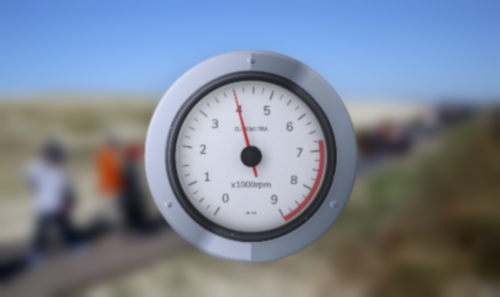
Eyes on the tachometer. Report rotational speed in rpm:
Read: 4000 rpm
